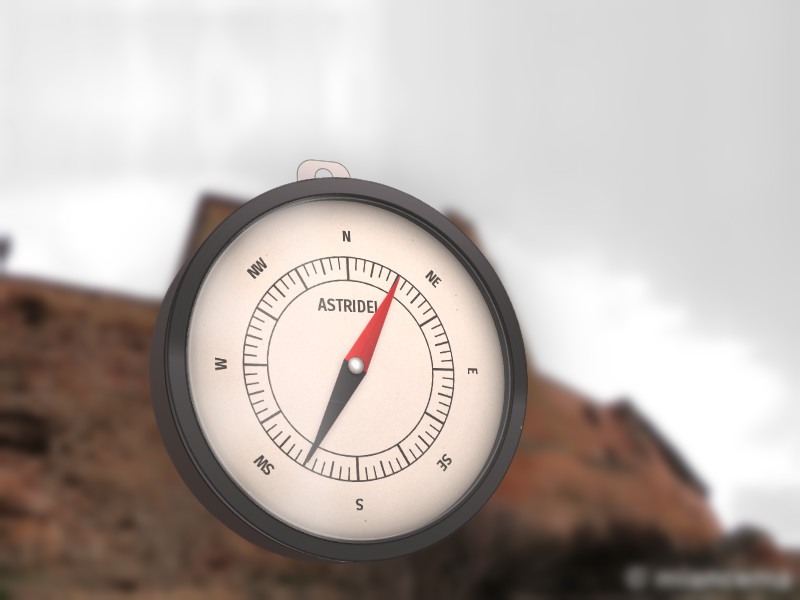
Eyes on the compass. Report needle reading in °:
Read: 30 °
